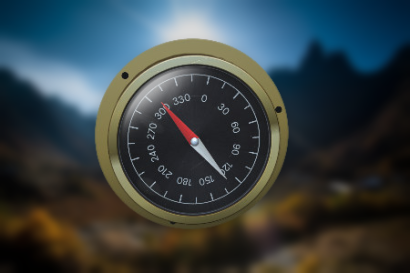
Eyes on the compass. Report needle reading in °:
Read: 307.5 °
